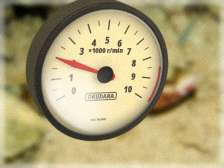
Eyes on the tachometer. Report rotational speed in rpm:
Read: 2000 rpm
